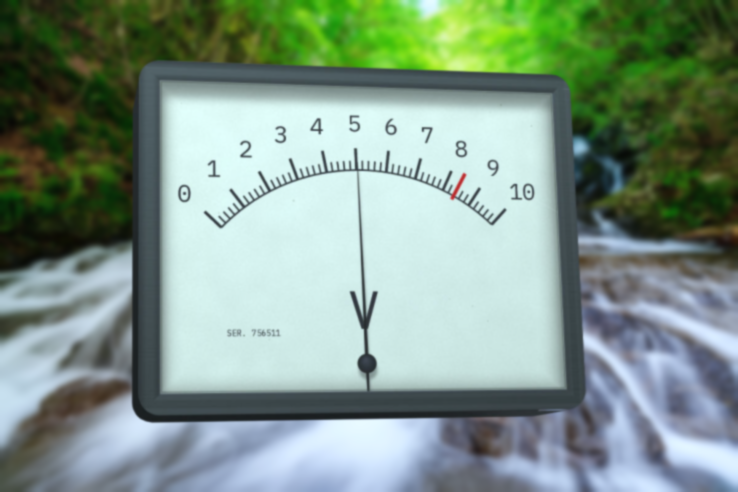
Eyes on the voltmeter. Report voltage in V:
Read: 5 V
